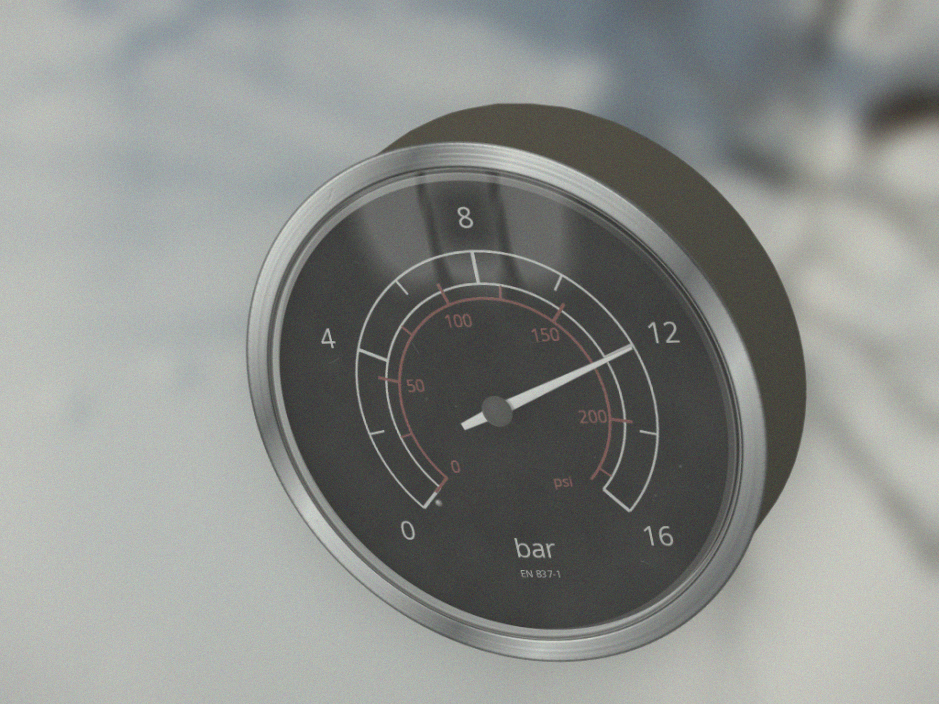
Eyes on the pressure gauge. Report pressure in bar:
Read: 12 bar
